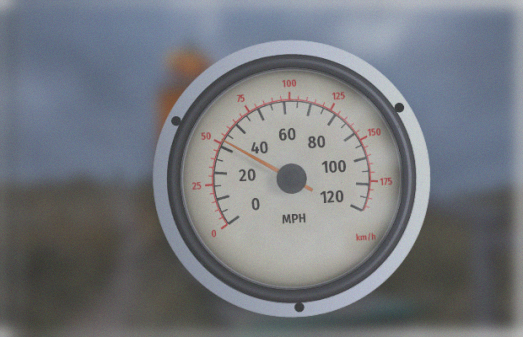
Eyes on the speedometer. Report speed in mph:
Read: 32.5 mph
